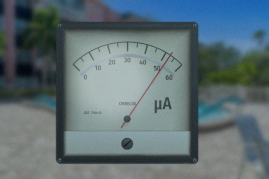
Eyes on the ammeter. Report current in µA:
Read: 52.5 µA
